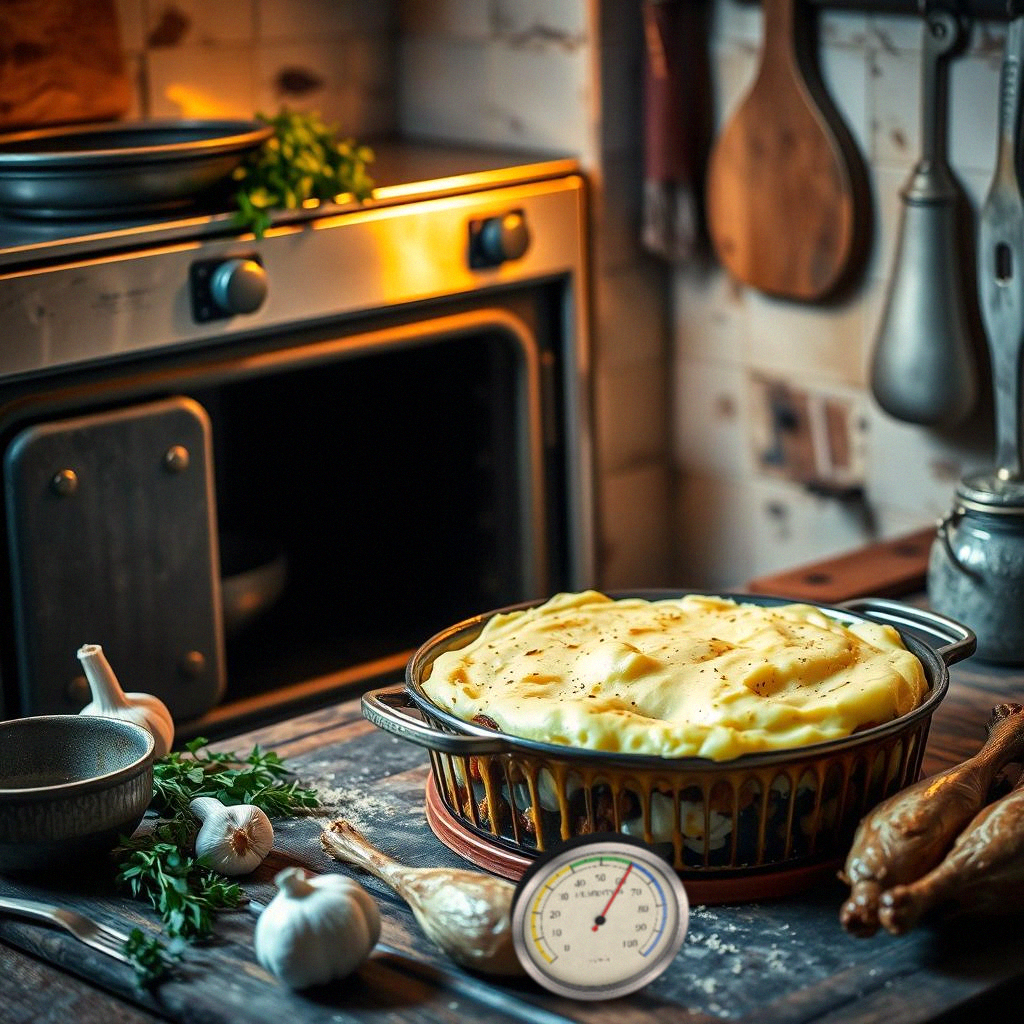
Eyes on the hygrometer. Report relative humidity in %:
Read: 60 %
